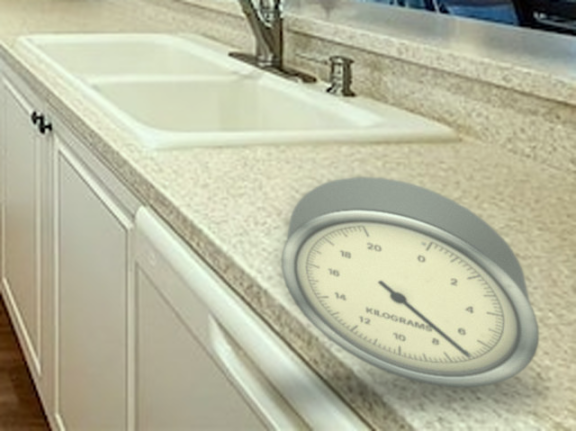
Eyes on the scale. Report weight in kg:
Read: 7 kg
